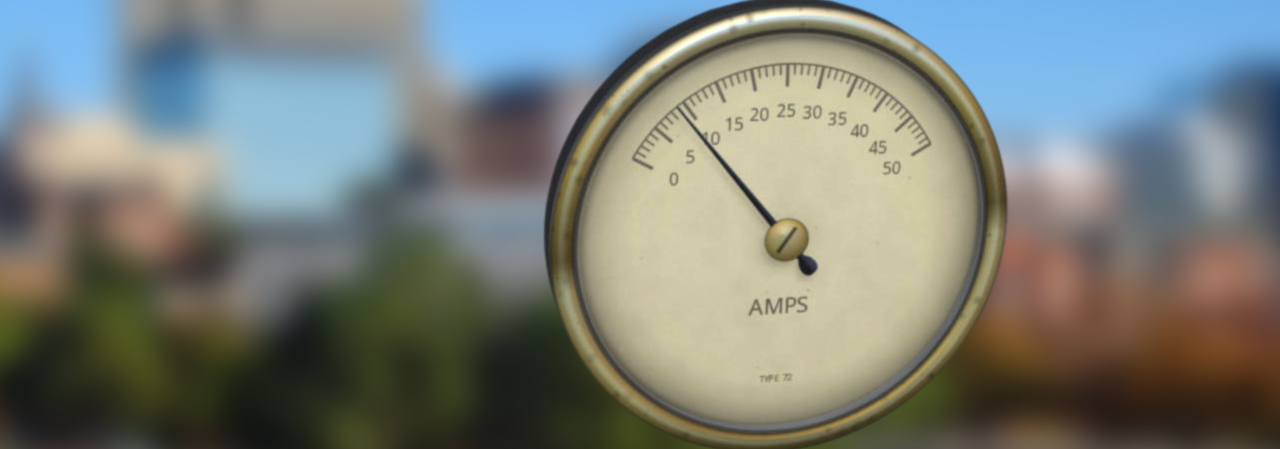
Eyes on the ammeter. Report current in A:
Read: 9 A
